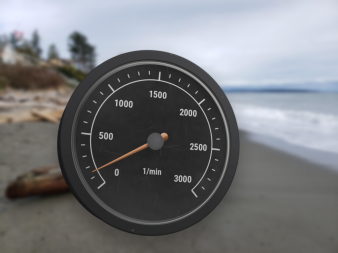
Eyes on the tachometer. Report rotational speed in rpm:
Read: 150 rpm
